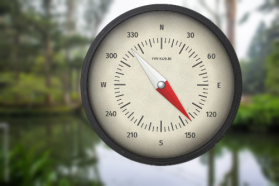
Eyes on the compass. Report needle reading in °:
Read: 140 °
